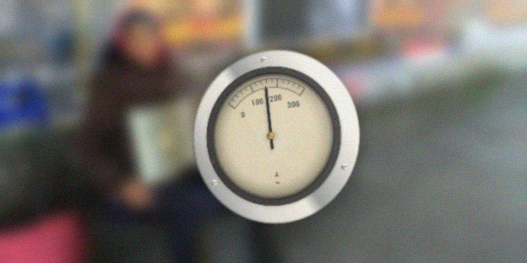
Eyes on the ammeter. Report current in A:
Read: 160 A
